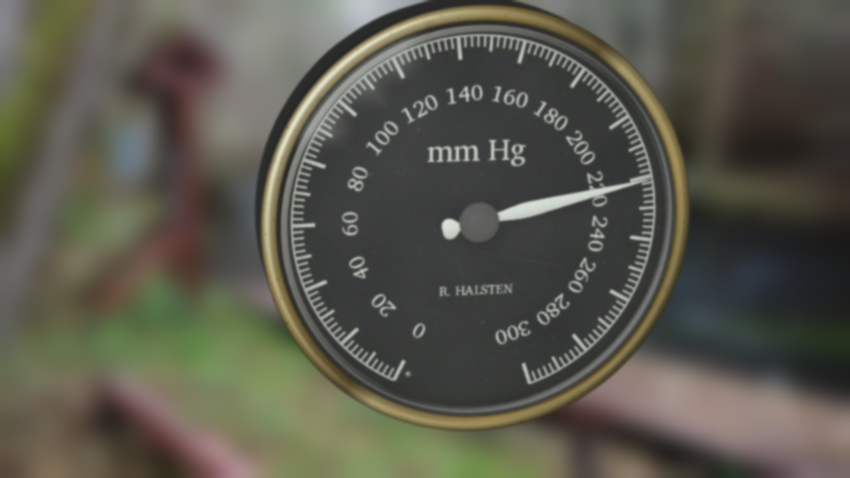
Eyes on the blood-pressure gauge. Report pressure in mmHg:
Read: 220 mmHg
